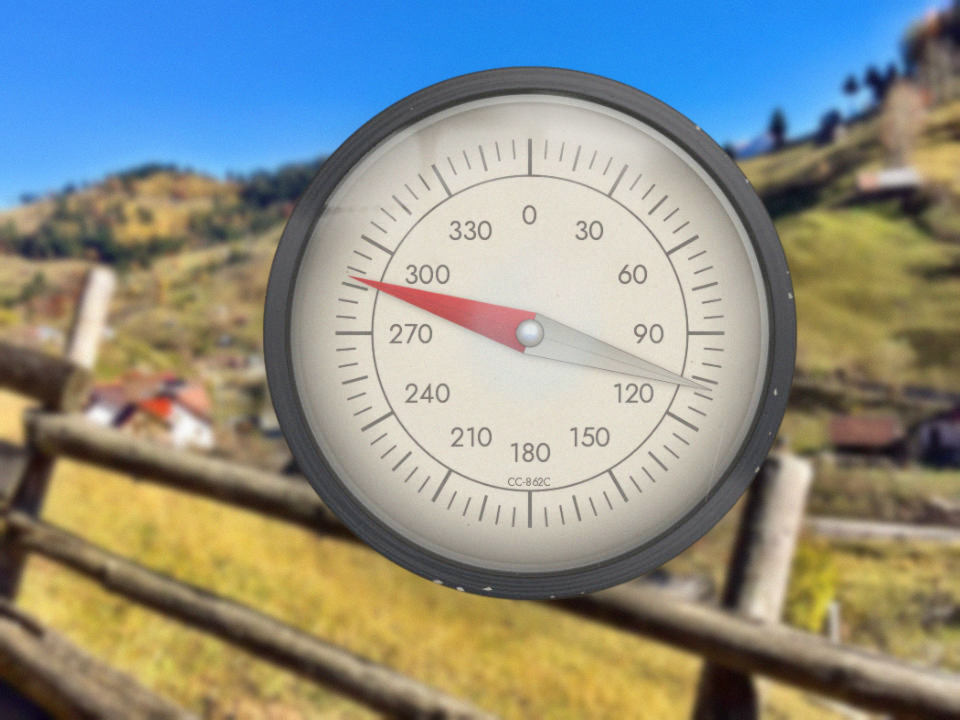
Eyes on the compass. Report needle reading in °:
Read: 287.5 °
